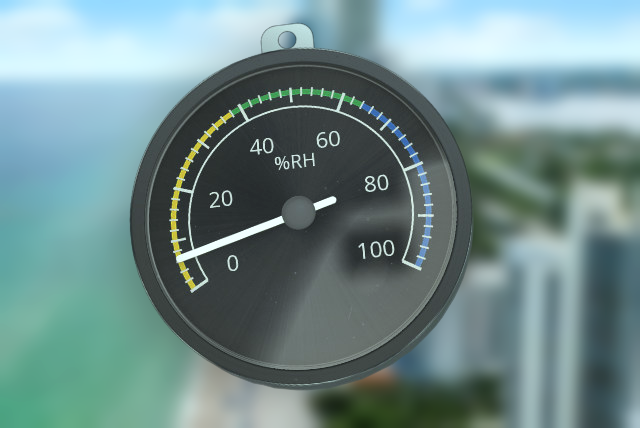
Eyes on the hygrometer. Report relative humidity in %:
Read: 6 %
